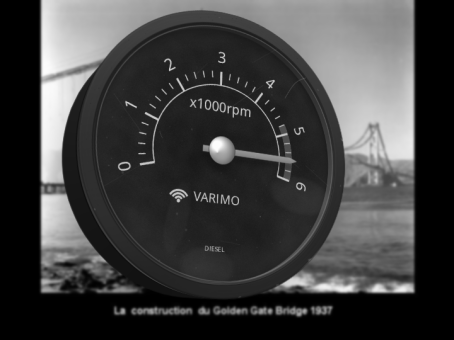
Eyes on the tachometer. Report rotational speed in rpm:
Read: 5600 rpm
